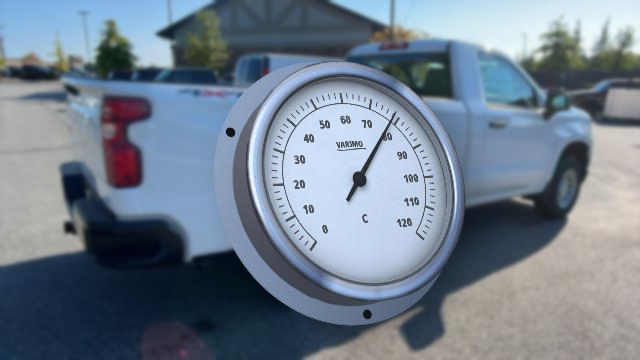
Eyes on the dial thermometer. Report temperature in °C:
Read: 78 °C
